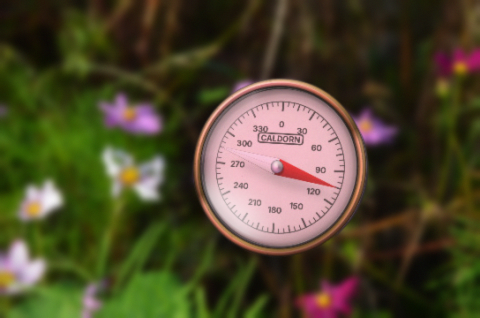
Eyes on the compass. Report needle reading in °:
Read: 105 °
